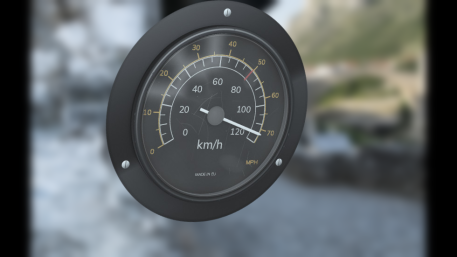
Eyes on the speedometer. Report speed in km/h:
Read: 115 km/h
